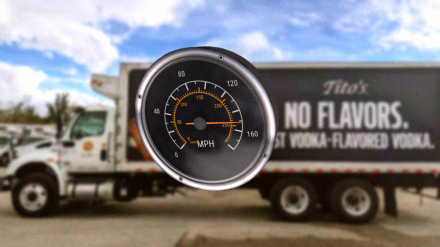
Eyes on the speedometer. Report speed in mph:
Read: 150 mph
